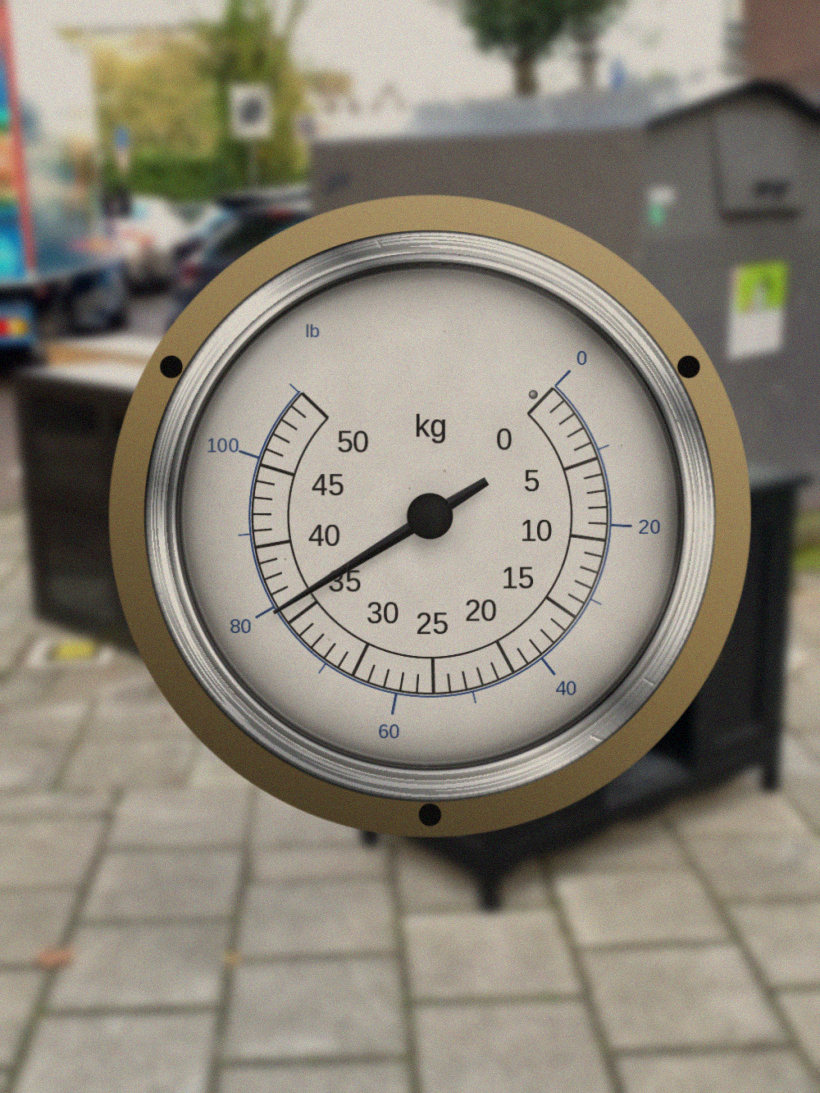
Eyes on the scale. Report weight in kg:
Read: 36 kg
